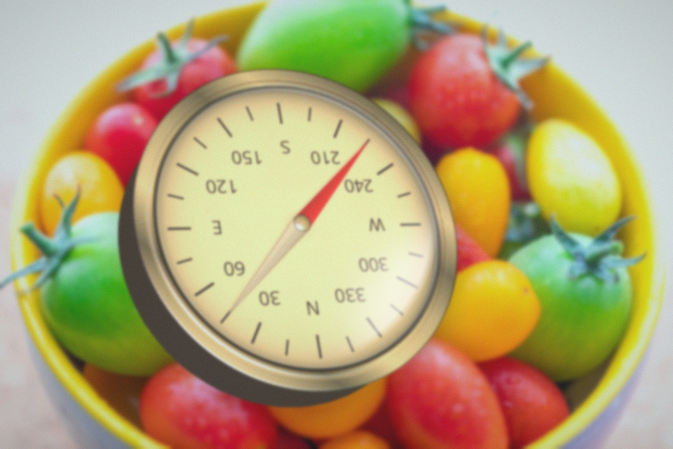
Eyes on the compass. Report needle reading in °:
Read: 225 °
